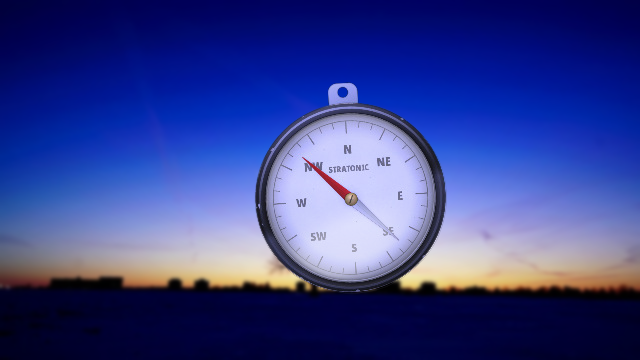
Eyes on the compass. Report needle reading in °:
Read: 315 °
